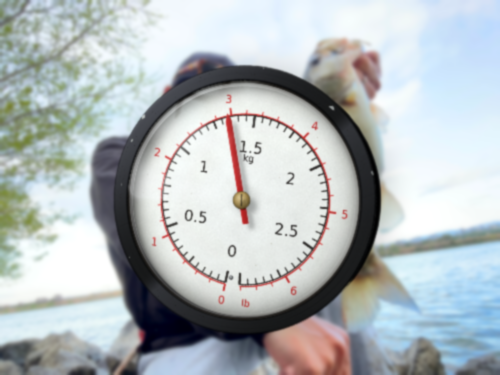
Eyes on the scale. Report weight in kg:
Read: 1.35 kg
